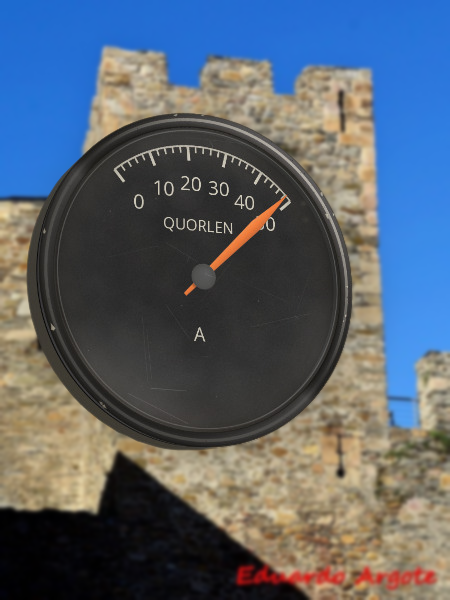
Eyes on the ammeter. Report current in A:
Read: 48 A
